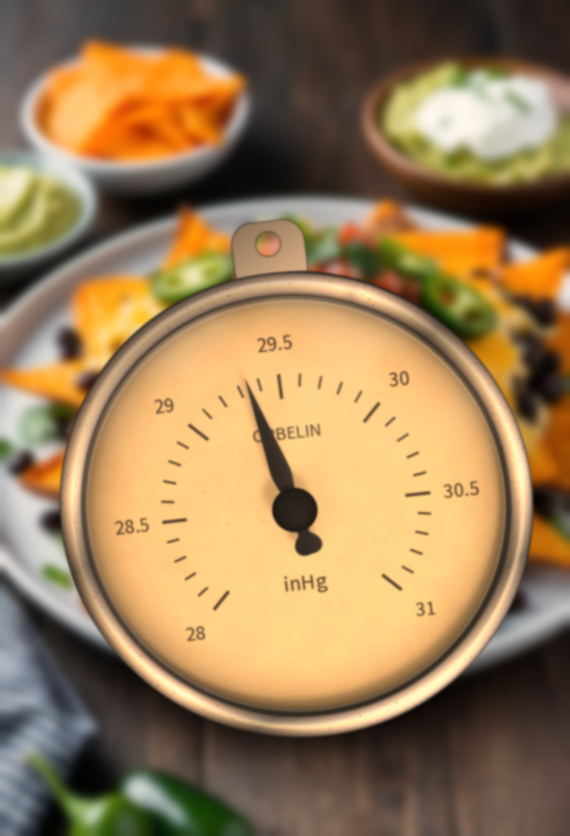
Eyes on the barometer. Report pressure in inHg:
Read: 29.35 inHg
